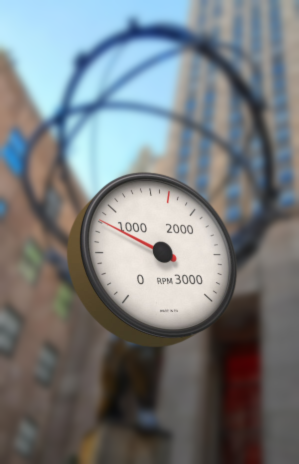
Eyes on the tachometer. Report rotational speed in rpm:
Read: 800 rpm
